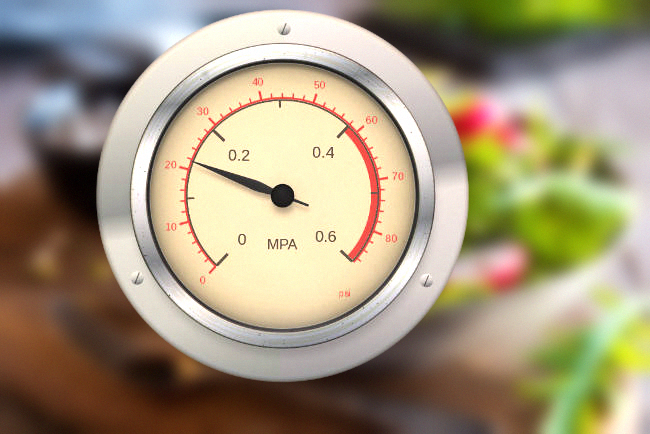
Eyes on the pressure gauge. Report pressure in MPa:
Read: 0.15 MPa
